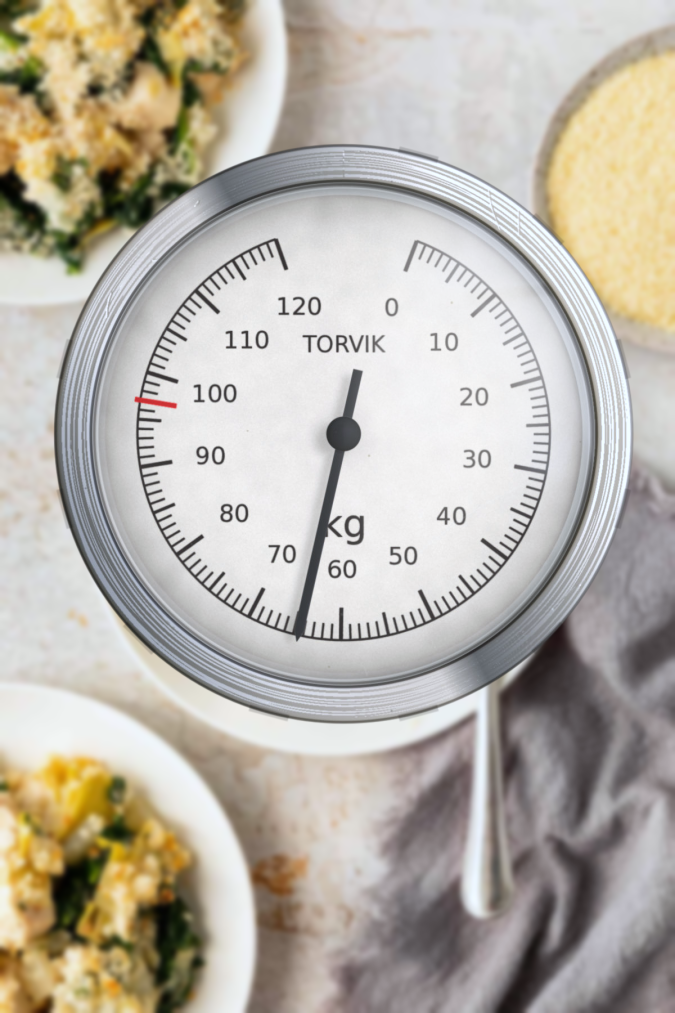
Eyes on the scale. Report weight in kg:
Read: 64.5 kg
